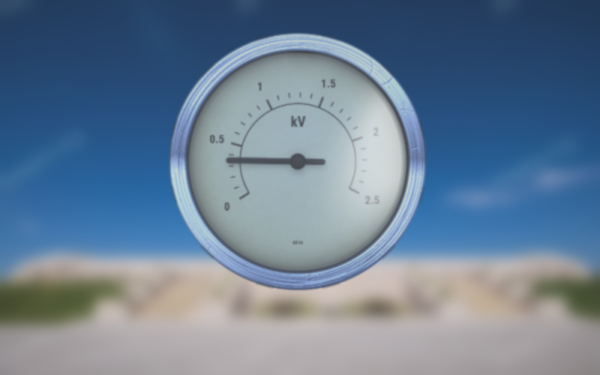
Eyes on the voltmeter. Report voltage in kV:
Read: 0.35 kV
